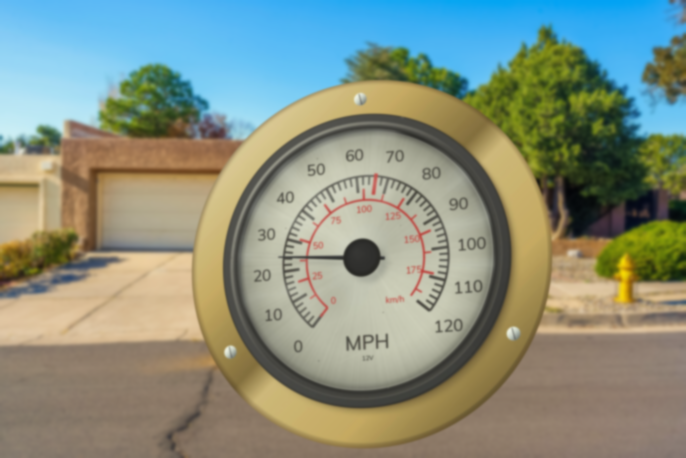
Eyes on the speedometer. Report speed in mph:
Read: 24 mph
